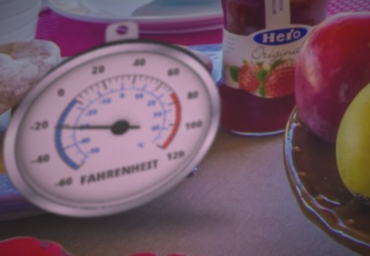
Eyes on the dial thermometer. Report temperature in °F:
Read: -20 °F
